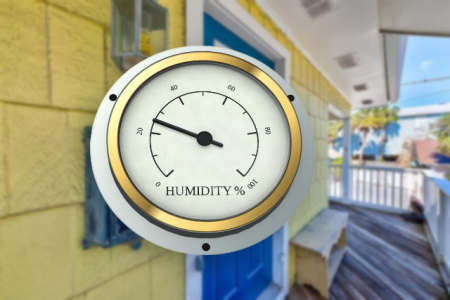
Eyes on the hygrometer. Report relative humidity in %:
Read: 25 %
